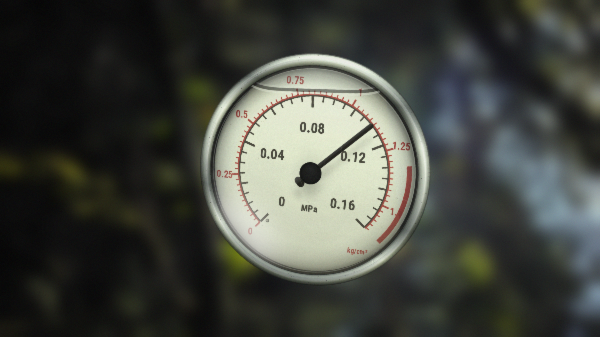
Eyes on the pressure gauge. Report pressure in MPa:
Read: 0.11 MPa
